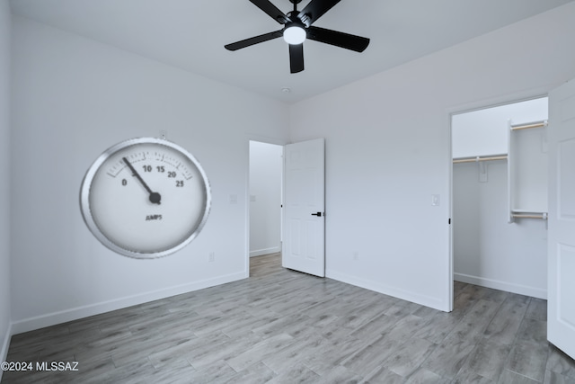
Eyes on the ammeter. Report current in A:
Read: 5 A
